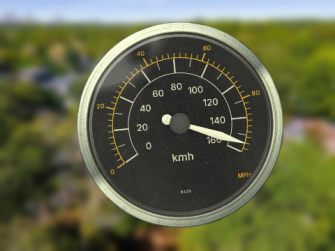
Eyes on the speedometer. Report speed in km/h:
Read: 155 km/h
